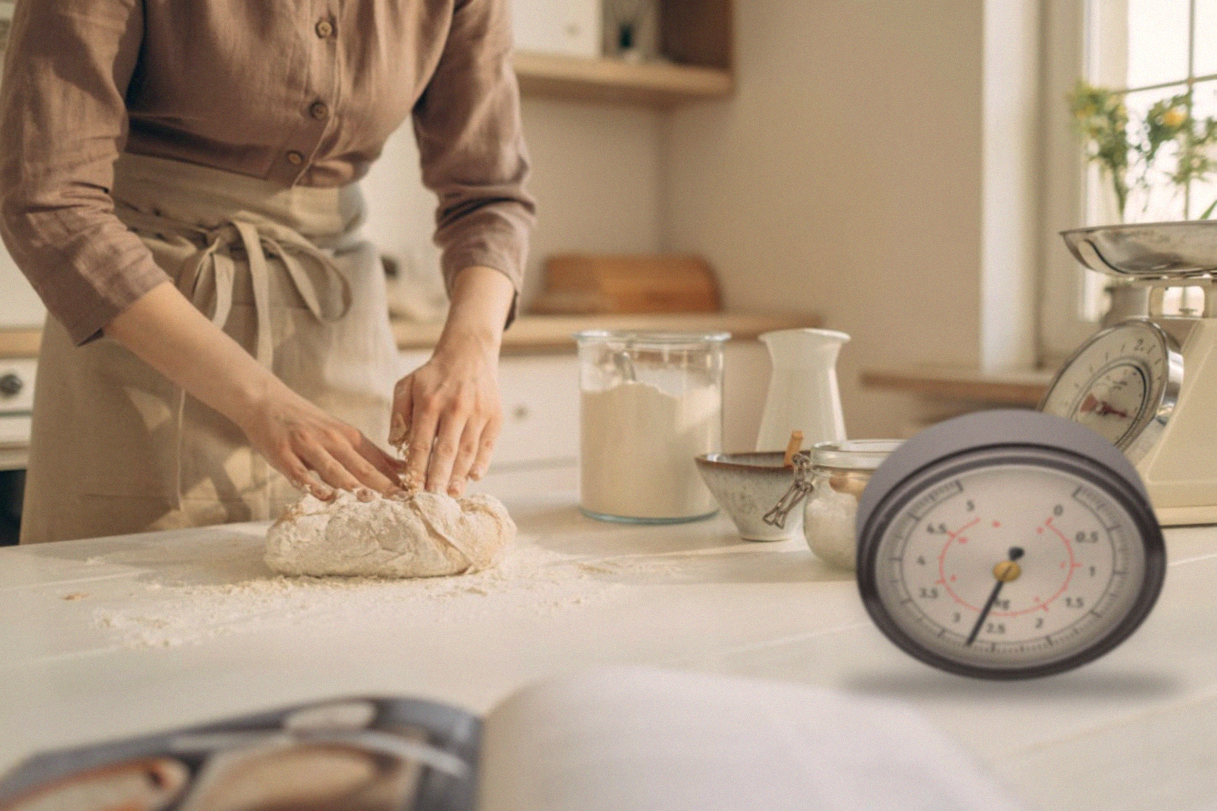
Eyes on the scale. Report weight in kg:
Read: 2.75 kg
